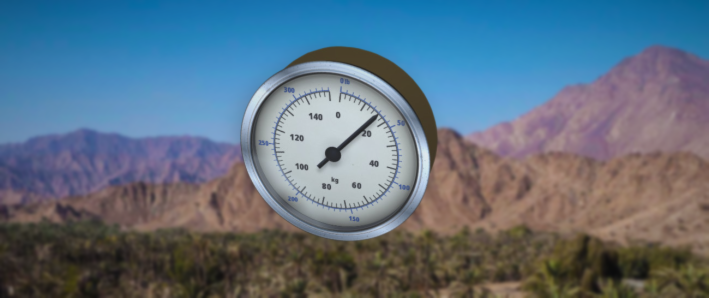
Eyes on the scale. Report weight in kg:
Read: 16 kg
